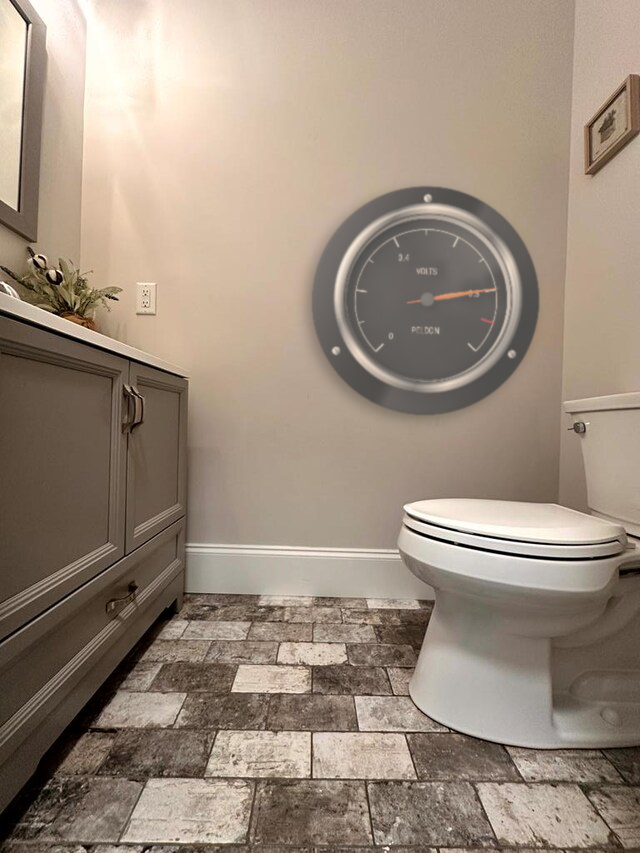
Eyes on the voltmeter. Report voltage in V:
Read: 0.8 V
